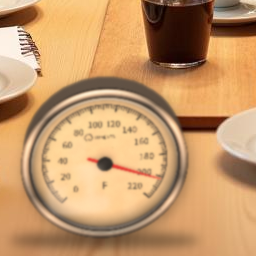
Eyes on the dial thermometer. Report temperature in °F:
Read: 200 °F
